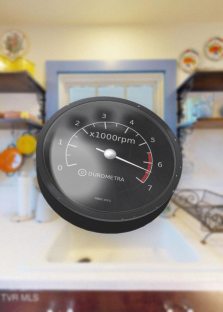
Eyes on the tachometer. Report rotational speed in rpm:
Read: 6500 rpm
